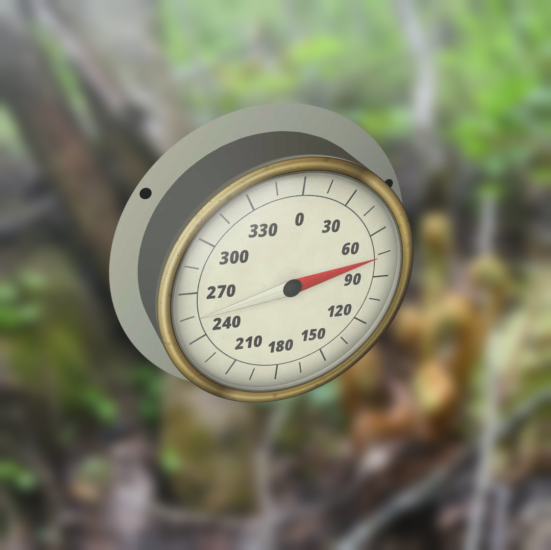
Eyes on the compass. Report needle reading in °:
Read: 75 °
